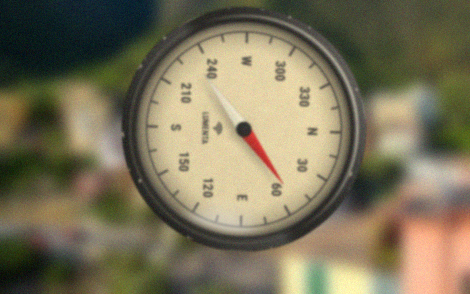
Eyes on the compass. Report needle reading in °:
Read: 52.5 °
